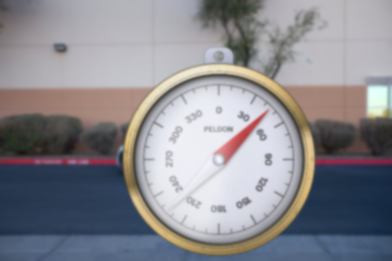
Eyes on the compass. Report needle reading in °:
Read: 45 °
